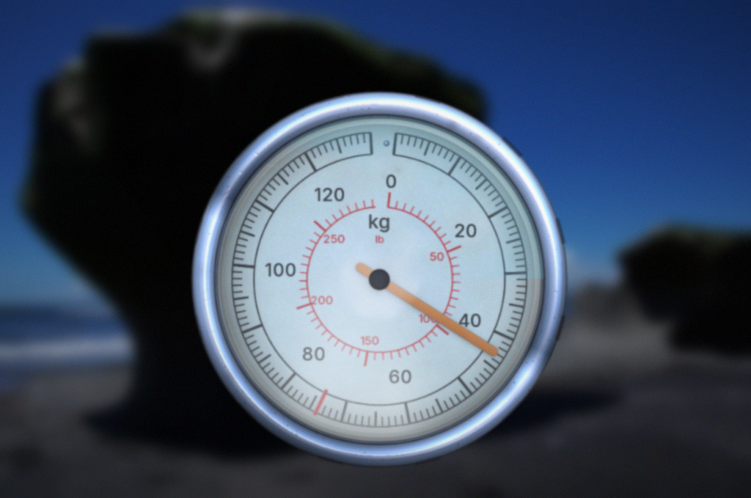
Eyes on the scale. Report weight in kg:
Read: 43 kg
